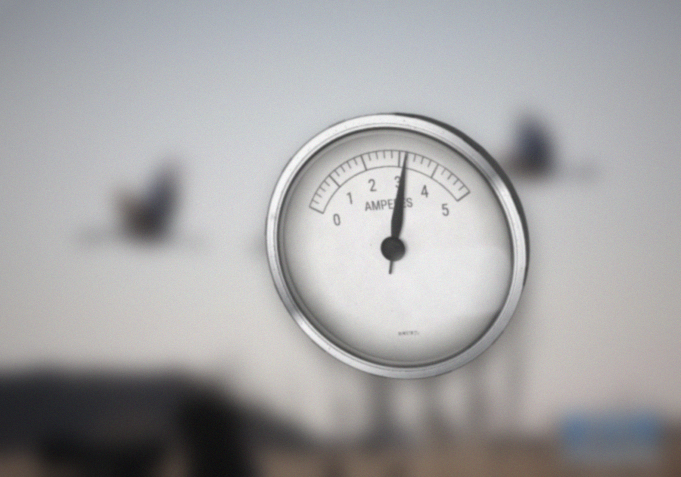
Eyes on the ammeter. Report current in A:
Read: 3.2 A
